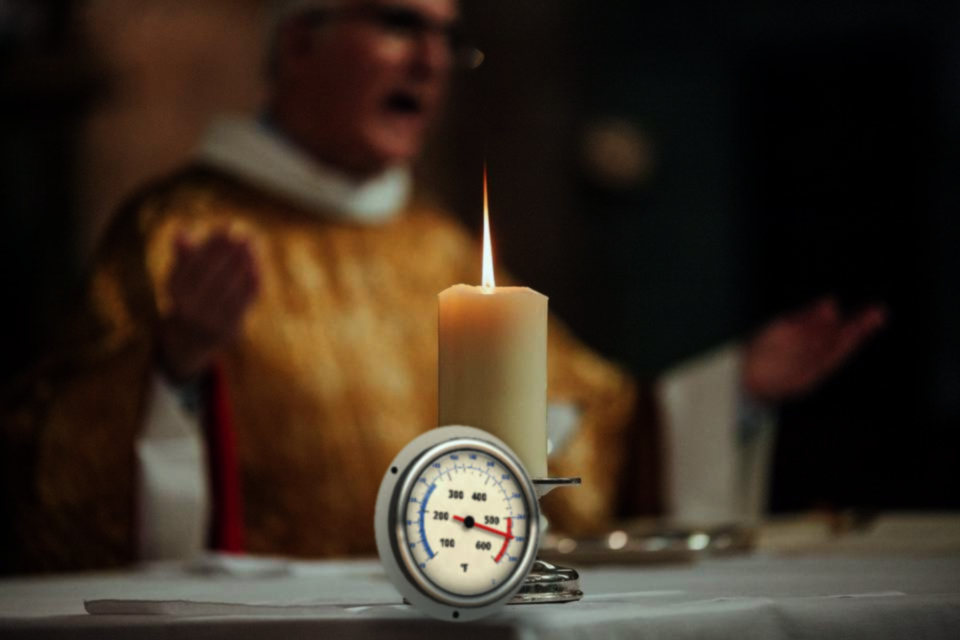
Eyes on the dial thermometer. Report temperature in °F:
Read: 540 °F
